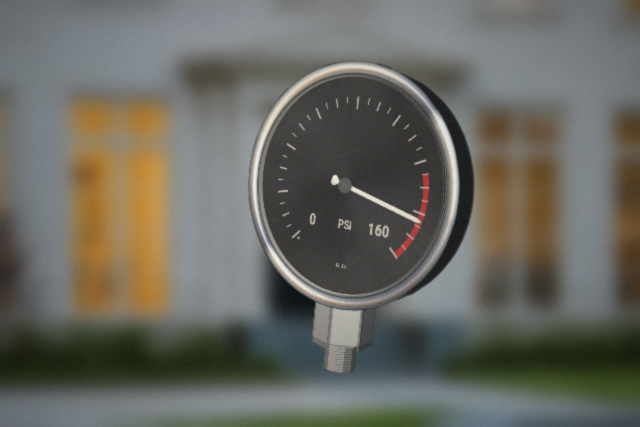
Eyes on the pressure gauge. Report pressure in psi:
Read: 142.5 psi
